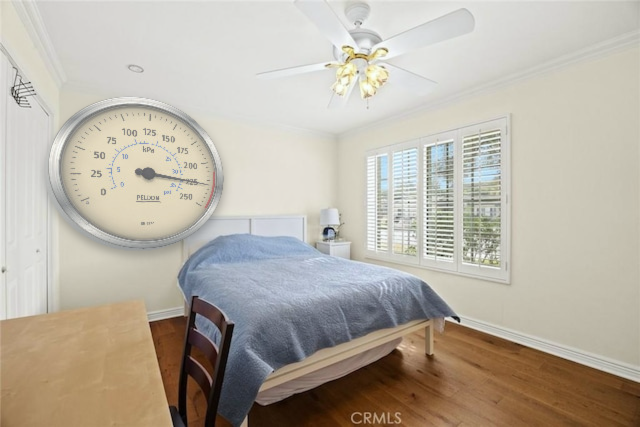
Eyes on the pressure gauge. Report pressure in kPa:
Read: 225 kPa
